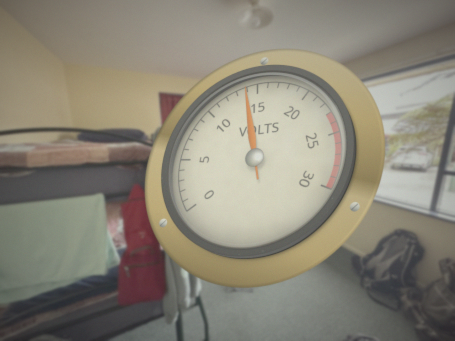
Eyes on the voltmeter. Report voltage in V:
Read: 14 V
